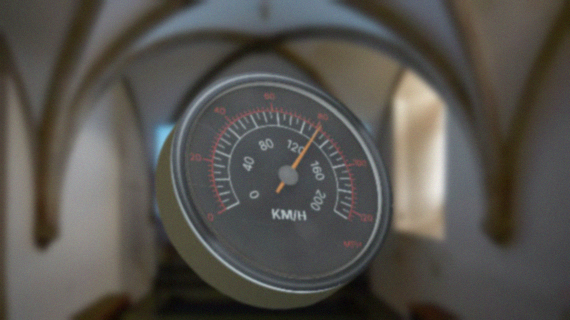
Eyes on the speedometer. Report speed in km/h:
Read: 130 km/h
